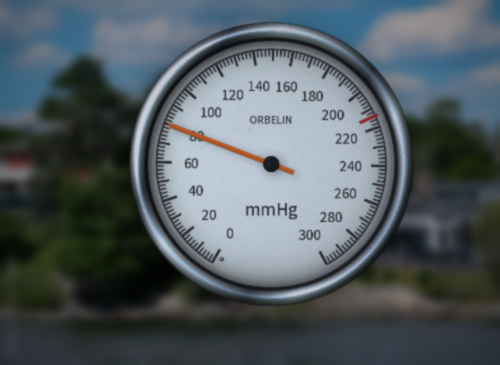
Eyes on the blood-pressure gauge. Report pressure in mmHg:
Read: 80 mmHg
